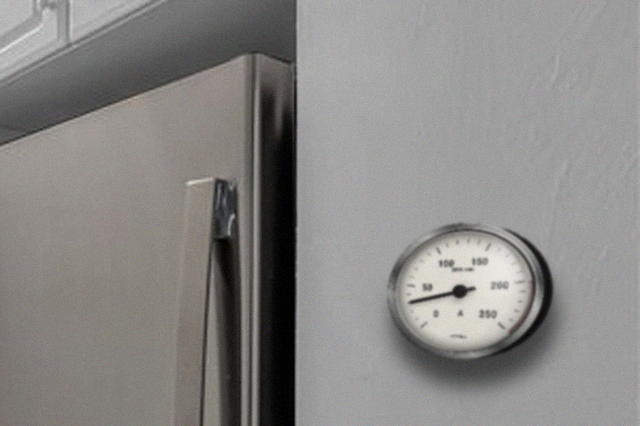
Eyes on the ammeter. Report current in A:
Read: 30 A
